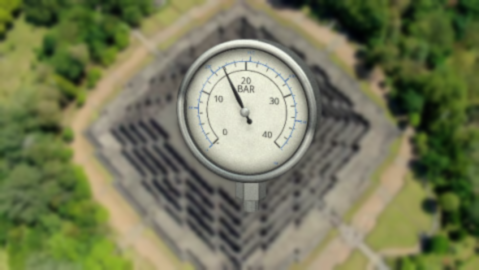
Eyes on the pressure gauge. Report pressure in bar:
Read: 16 bar
